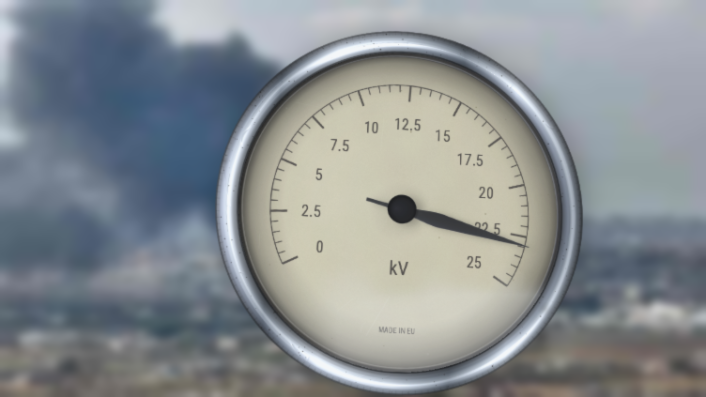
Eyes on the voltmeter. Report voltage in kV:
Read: 23 kV
